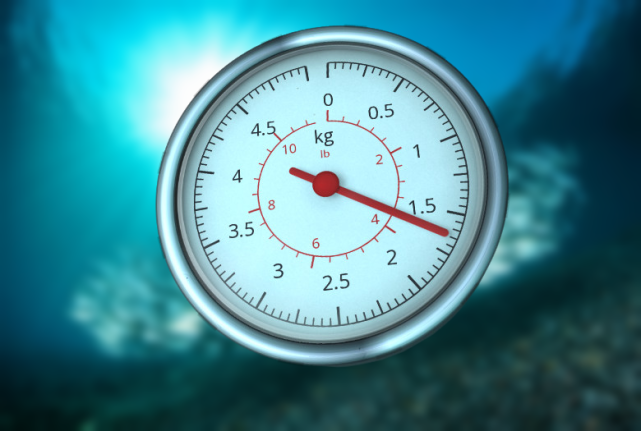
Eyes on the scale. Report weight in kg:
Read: 1.65 kg
